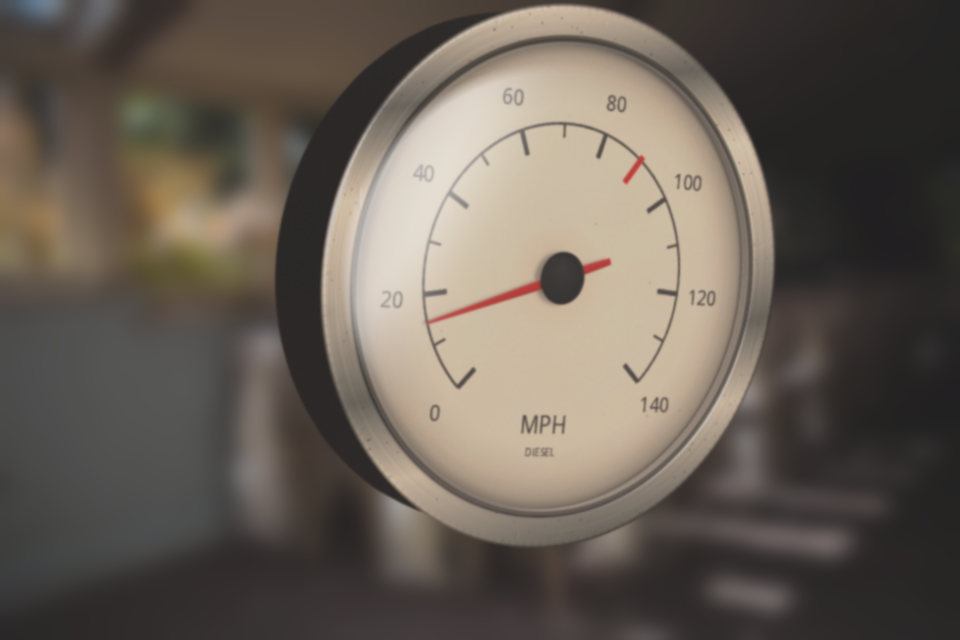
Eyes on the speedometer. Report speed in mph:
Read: 15 mph
